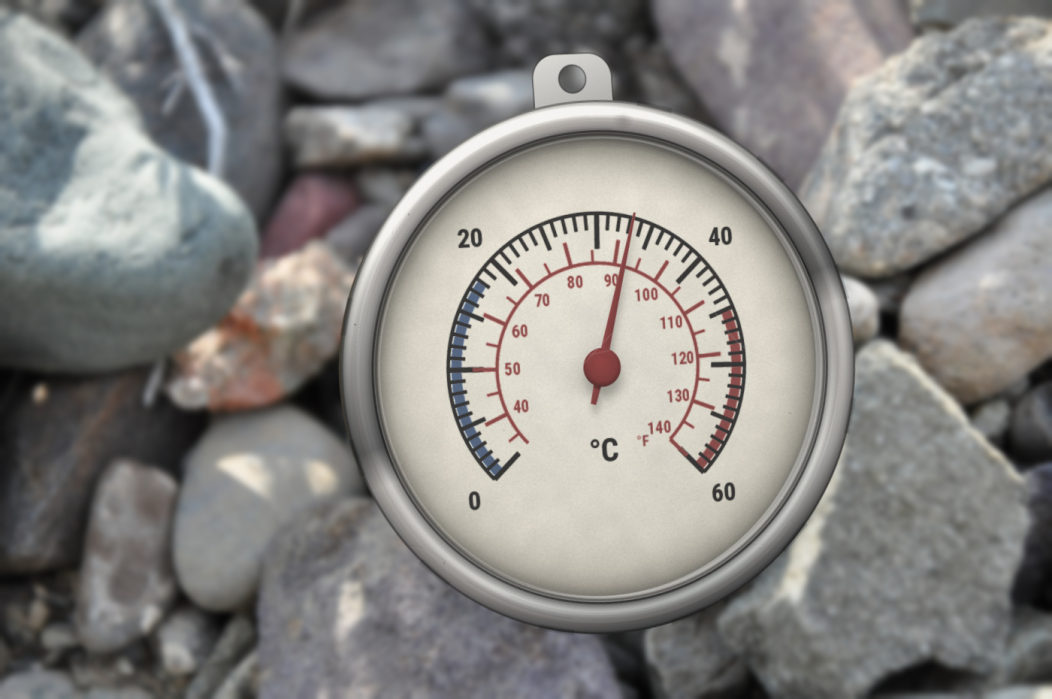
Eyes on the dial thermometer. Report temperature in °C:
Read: 33 °C
